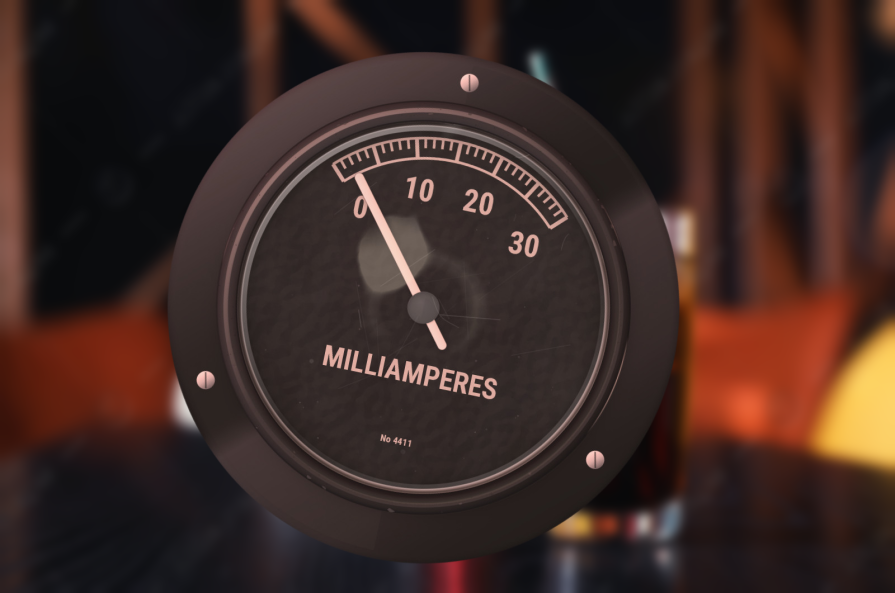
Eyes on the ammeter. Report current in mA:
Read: 2 mA
